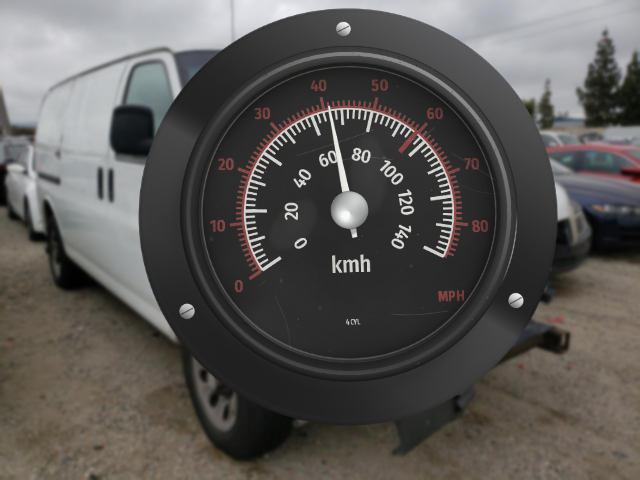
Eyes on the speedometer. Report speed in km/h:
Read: 66 km/h
